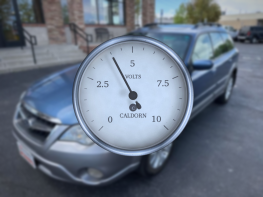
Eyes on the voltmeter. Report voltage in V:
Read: 4 V
